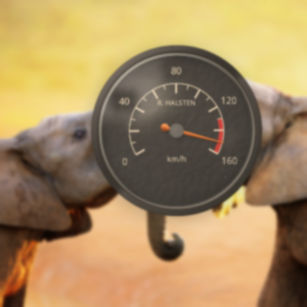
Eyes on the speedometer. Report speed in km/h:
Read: 150 km/h
